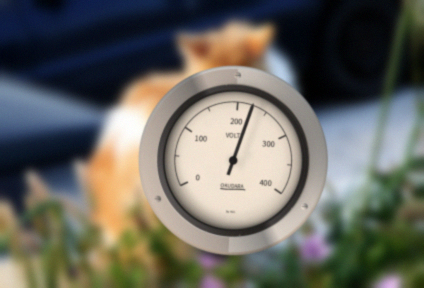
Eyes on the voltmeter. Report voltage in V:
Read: 225 V
